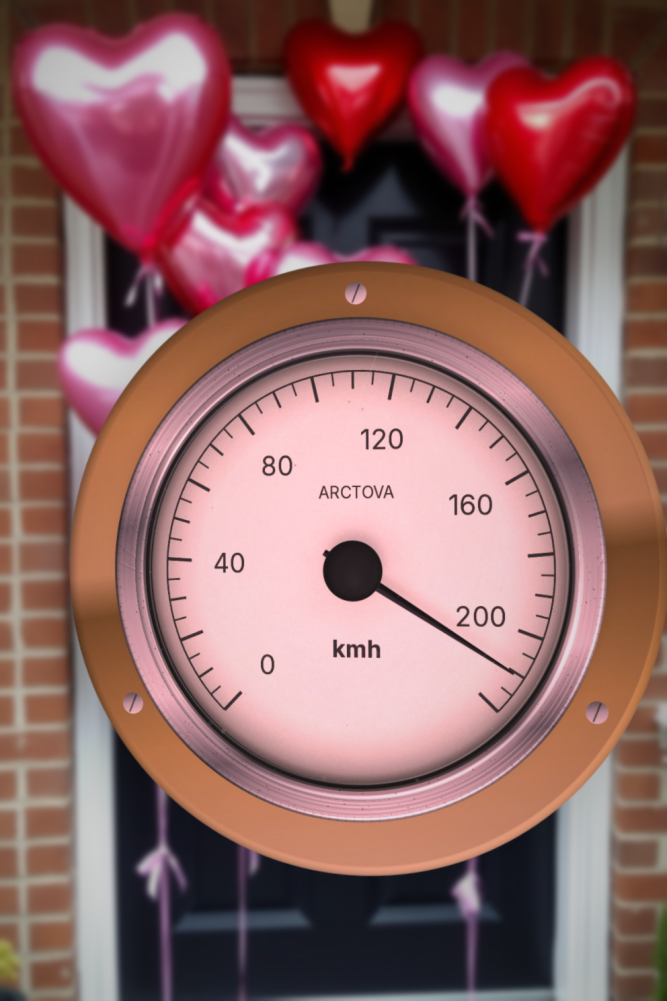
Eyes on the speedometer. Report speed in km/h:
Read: 210 km/h
